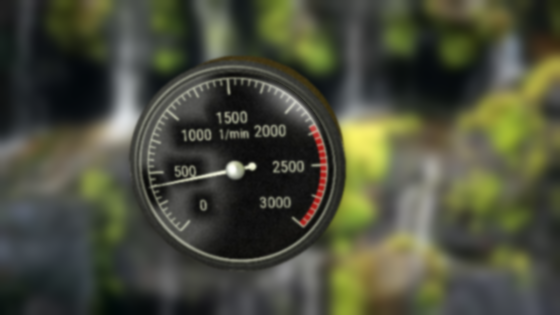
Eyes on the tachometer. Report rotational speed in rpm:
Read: 400 rpm
